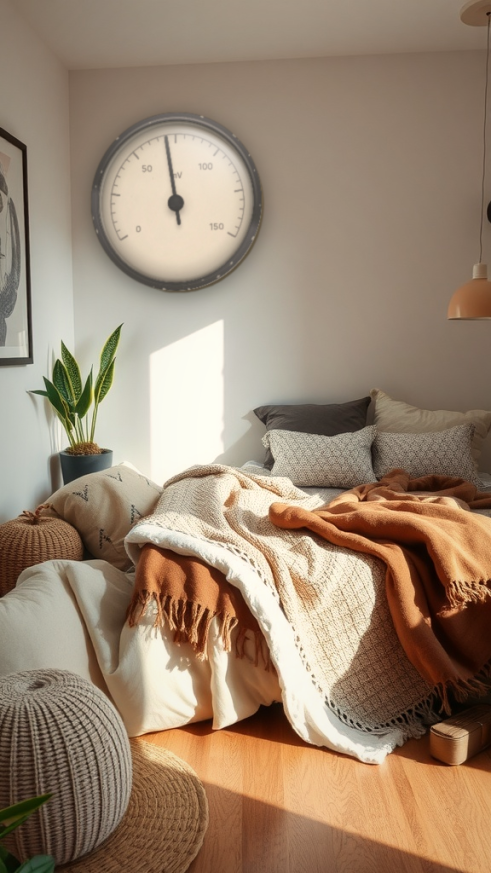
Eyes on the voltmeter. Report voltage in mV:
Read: 70 mV
